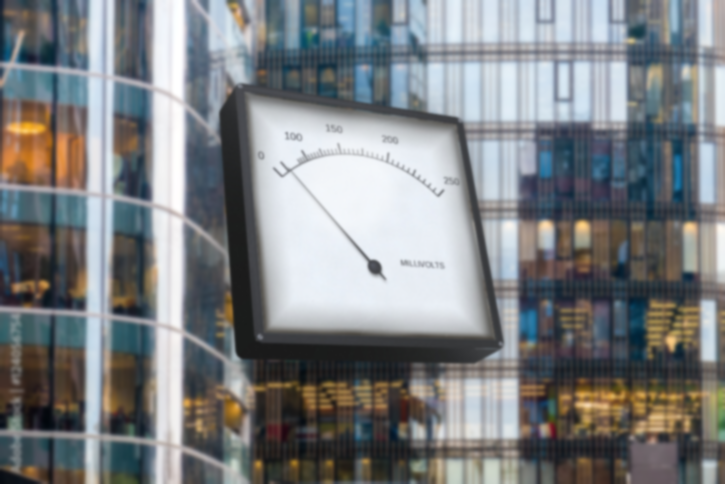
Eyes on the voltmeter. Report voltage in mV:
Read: 50 mV
